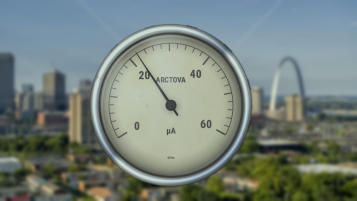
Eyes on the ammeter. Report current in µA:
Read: 22 µA
